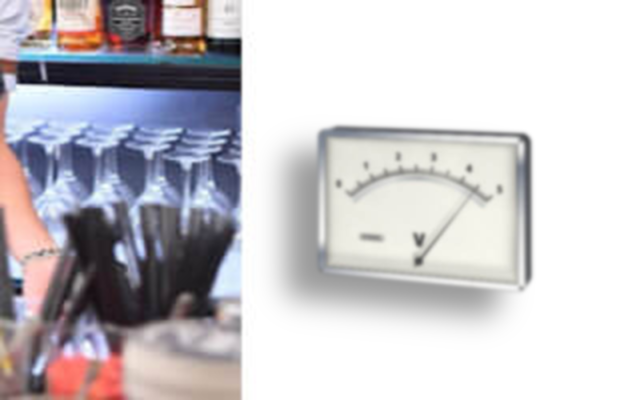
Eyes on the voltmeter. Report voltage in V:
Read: 4.5 V
